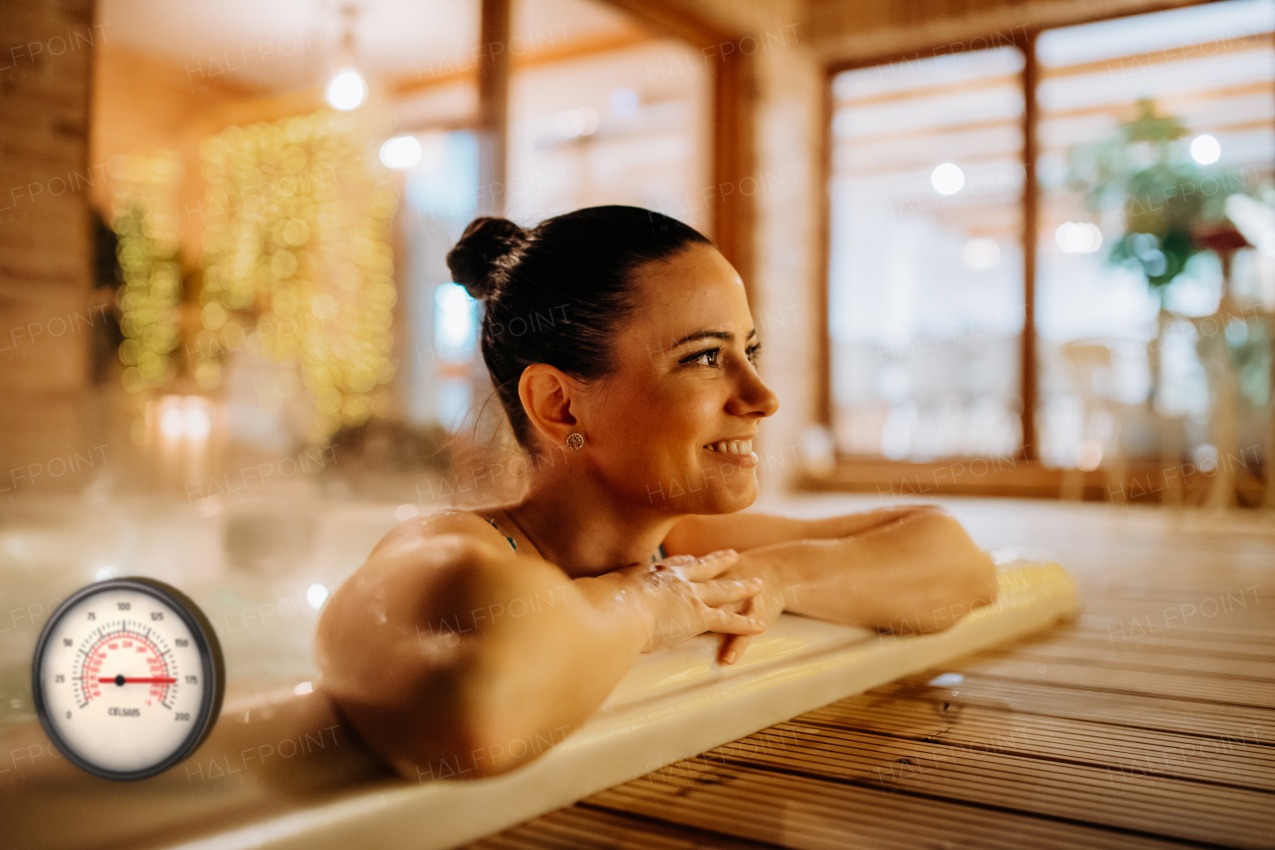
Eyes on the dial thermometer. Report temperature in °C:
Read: 175 °C
